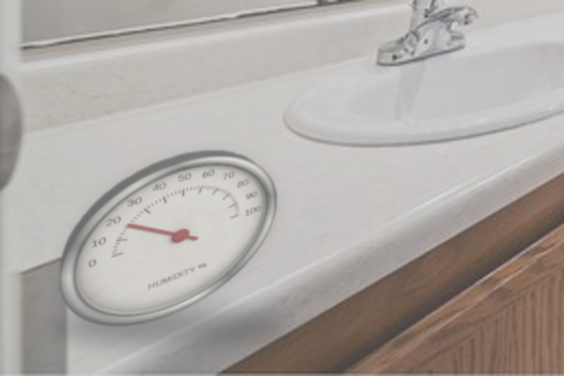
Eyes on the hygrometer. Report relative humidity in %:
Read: 20 %
